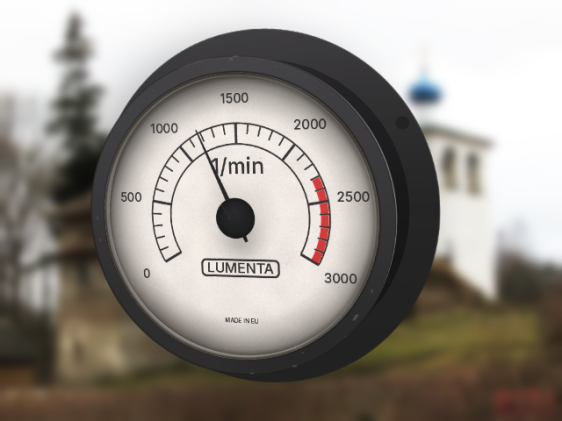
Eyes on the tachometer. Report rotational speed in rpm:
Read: 1200 rpm
